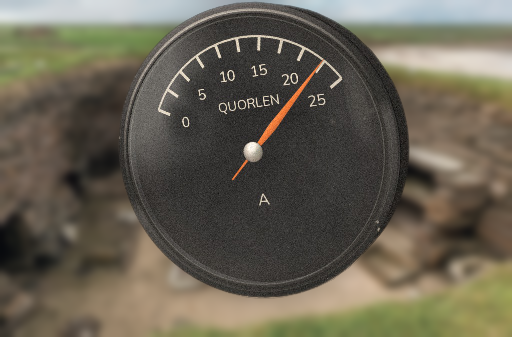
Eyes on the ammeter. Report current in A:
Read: 22.5 A
